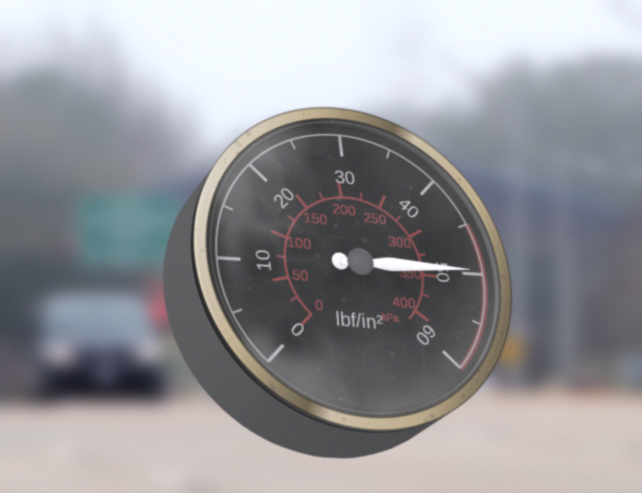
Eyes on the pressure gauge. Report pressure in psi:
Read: 50 psi
